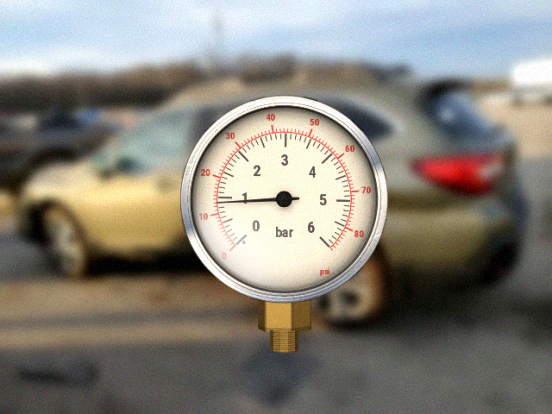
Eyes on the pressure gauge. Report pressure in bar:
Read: 0.9 bar
